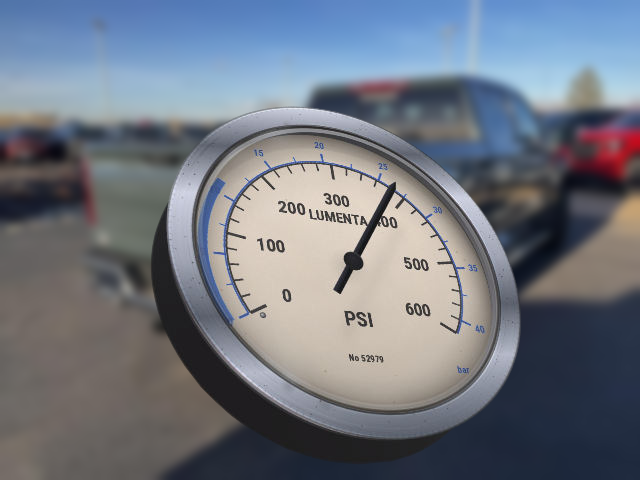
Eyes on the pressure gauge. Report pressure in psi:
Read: 380 psi
